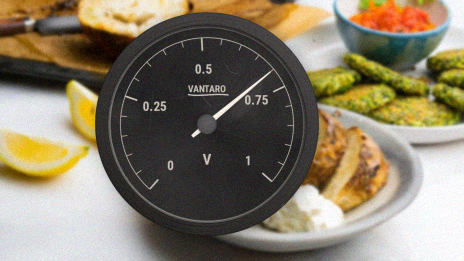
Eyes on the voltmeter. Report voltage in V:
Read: 0.7 V
